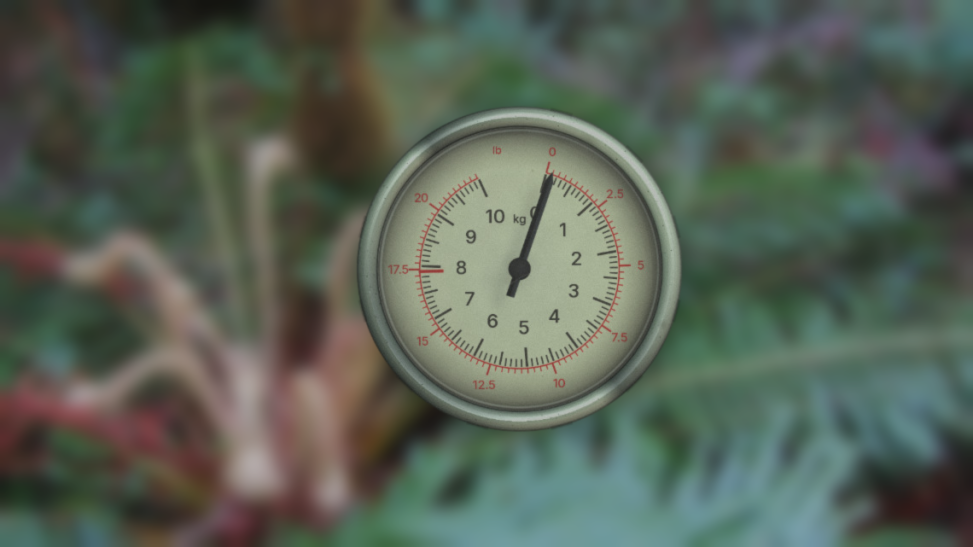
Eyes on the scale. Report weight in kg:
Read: 0.1 kg
